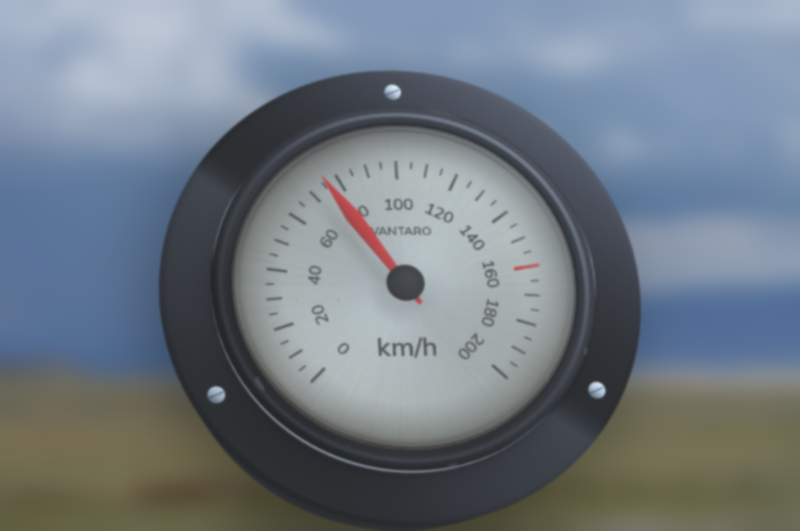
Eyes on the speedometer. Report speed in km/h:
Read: 75 km/h
